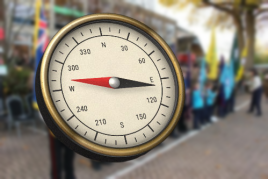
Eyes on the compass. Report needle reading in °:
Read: 280 °
